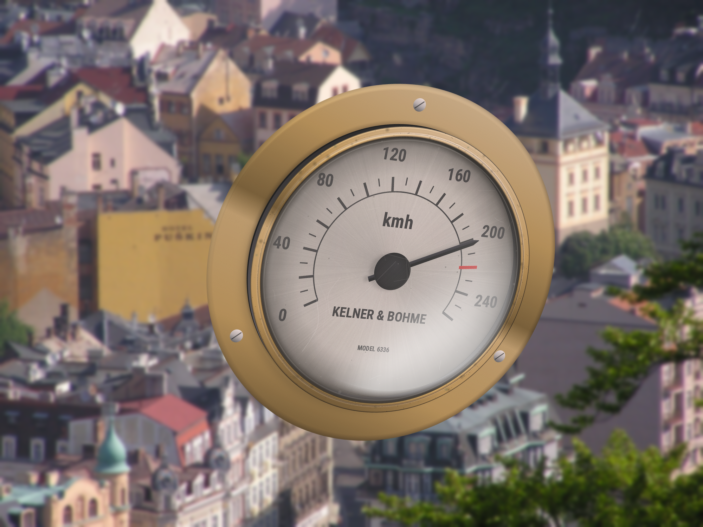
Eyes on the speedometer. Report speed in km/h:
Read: 200 km/h
